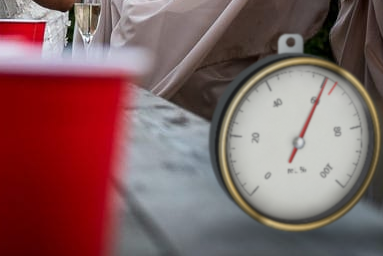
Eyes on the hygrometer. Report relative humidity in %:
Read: 60 %
